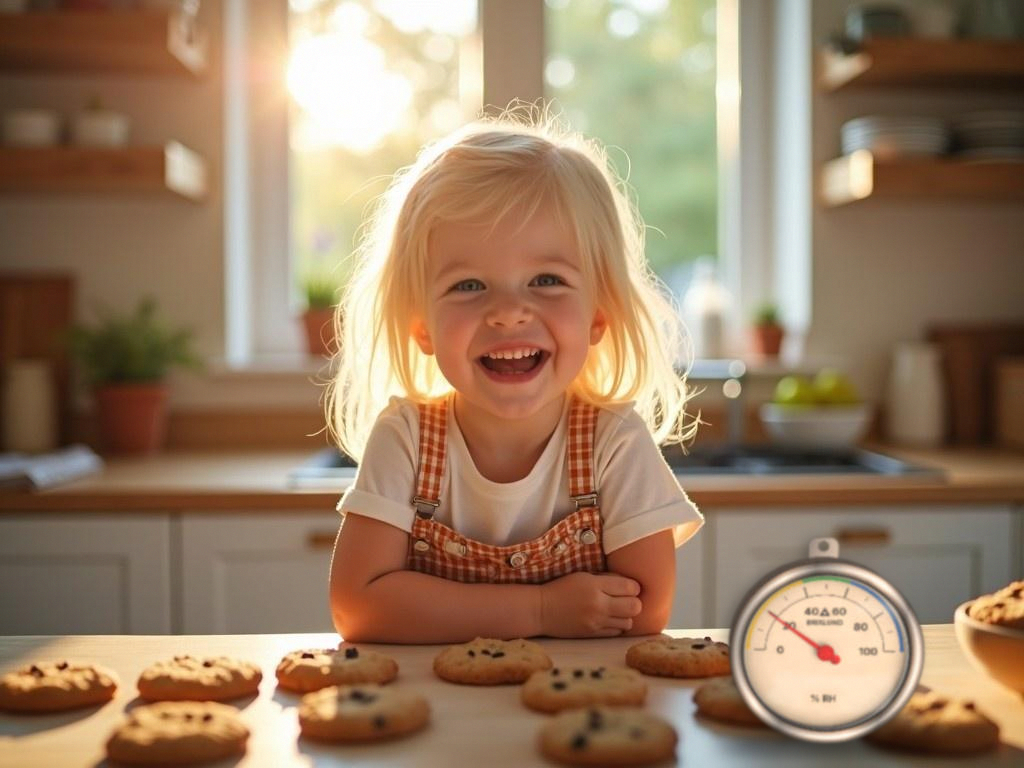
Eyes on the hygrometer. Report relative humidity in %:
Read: 20 %
